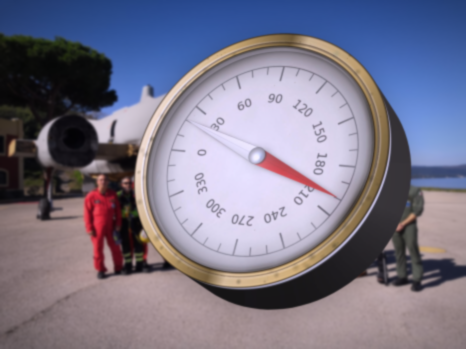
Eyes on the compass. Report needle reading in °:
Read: 200 °
